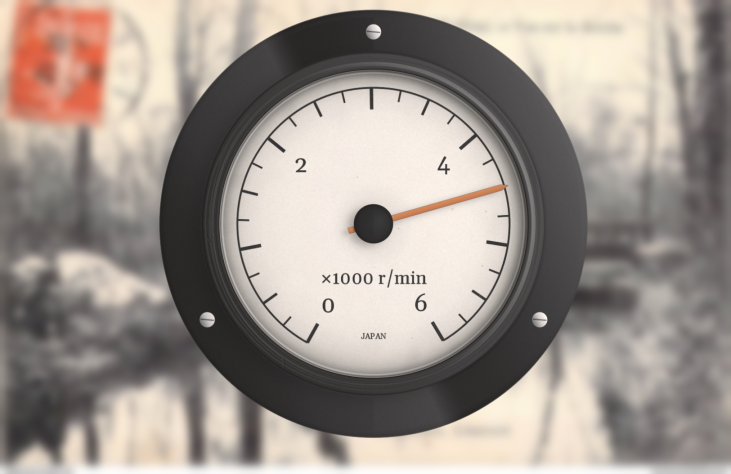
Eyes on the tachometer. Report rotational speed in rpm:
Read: 4500 rpm
